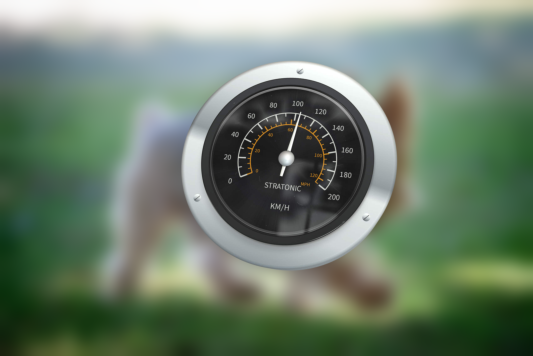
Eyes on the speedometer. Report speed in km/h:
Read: 105 km/h
